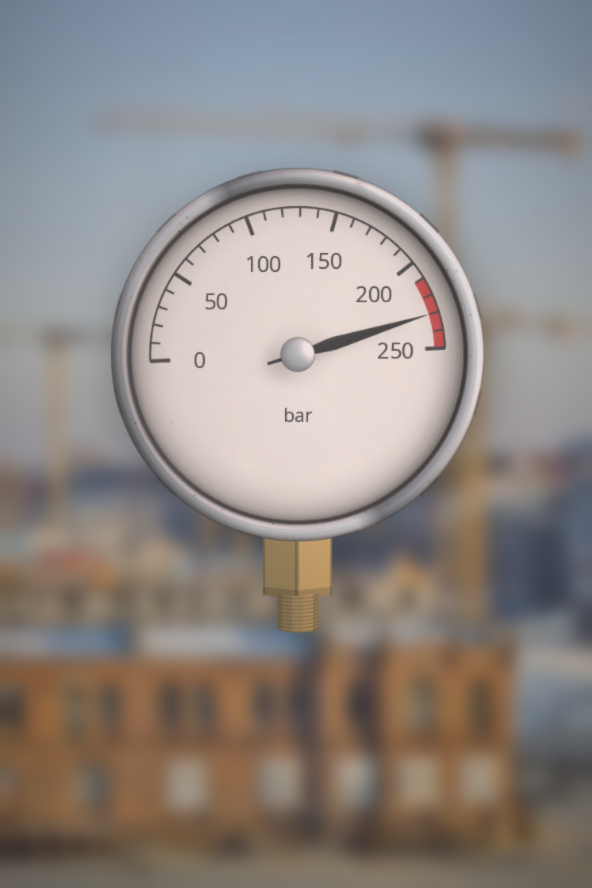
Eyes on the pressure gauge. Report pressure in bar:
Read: 230 bar
